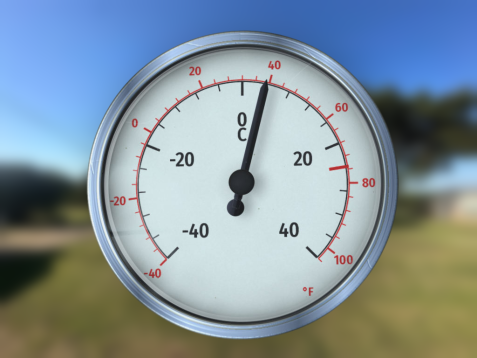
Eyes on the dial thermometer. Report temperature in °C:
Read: 4 °C
